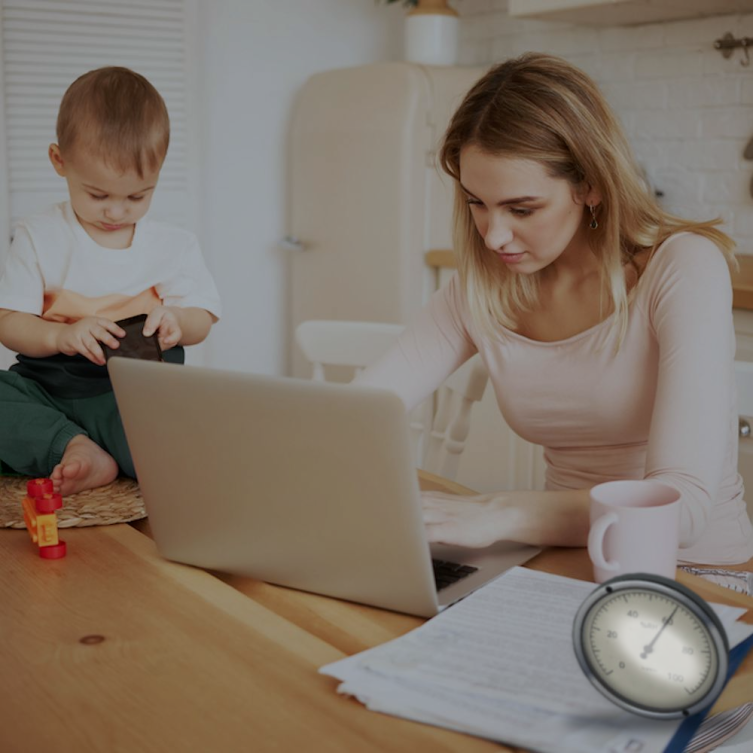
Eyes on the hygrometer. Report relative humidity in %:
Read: 60 %
